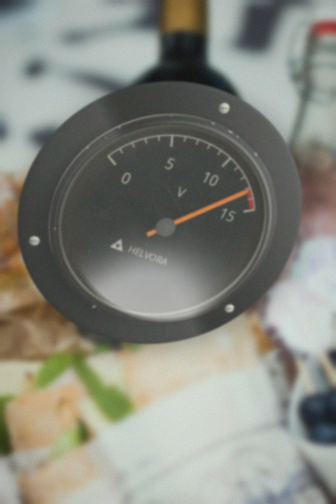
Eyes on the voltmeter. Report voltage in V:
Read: 13 V
